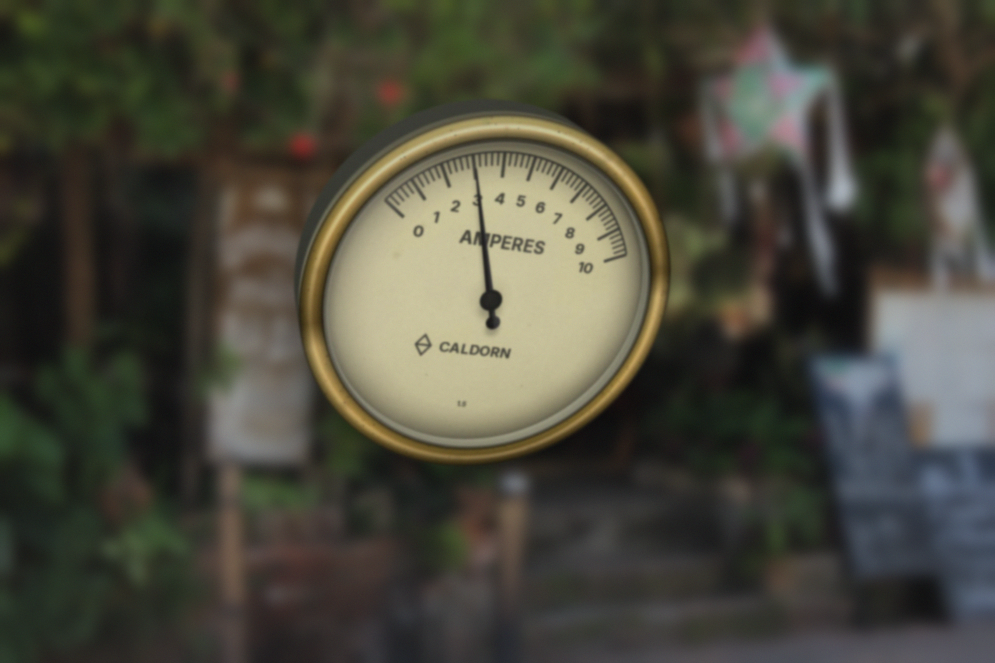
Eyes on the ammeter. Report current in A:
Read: 3 A
